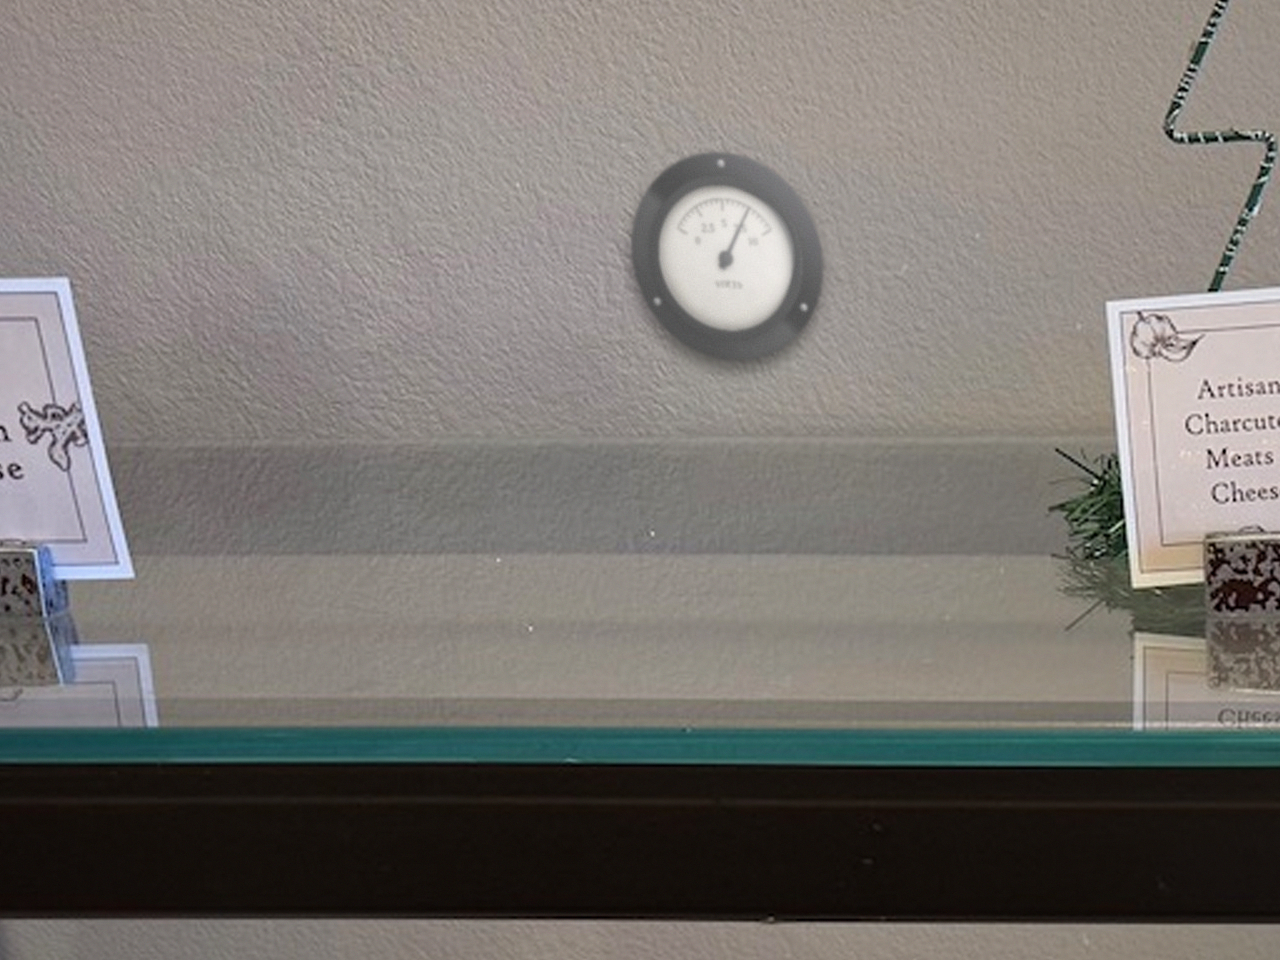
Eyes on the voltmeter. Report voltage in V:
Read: 7.5 V
